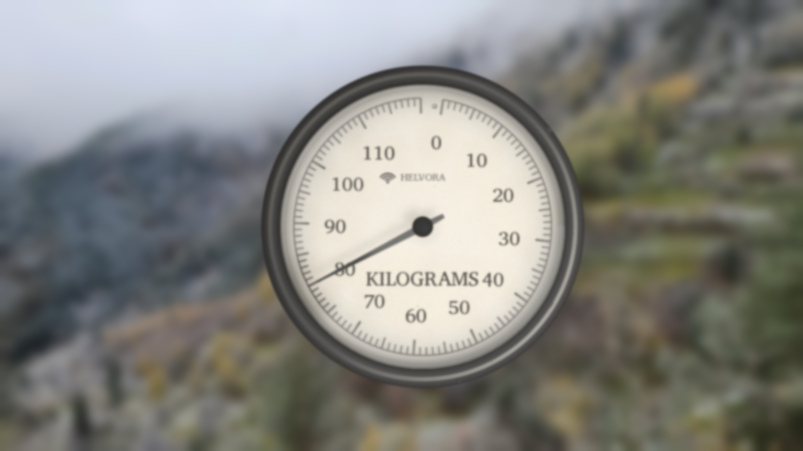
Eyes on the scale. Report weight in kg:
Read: 80 kg
